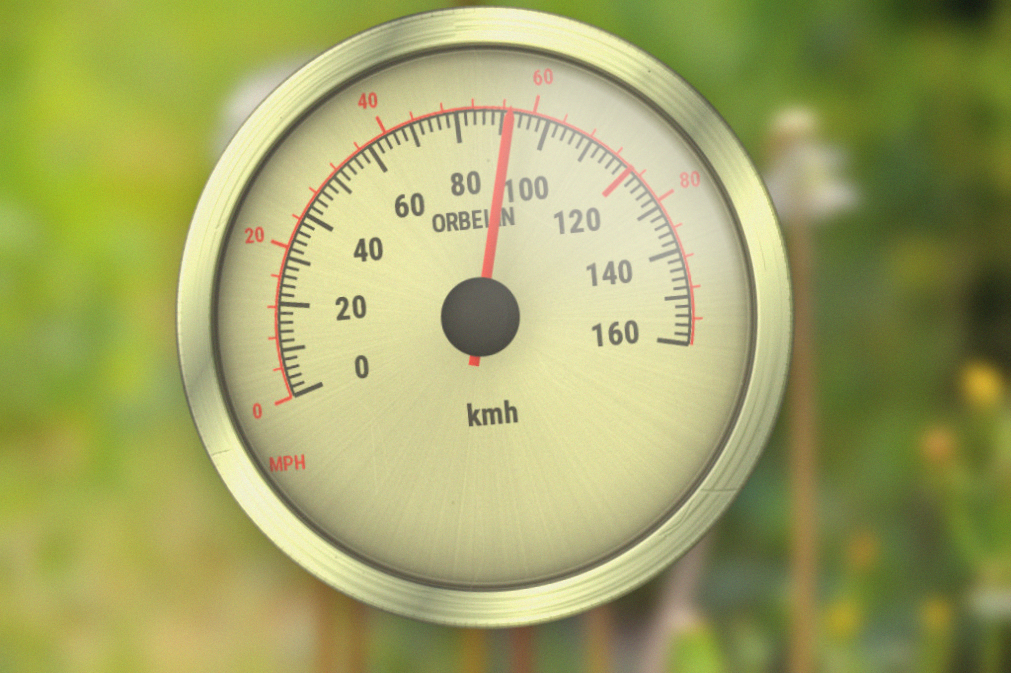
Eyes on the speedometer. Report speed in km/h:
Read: 92 km/h
